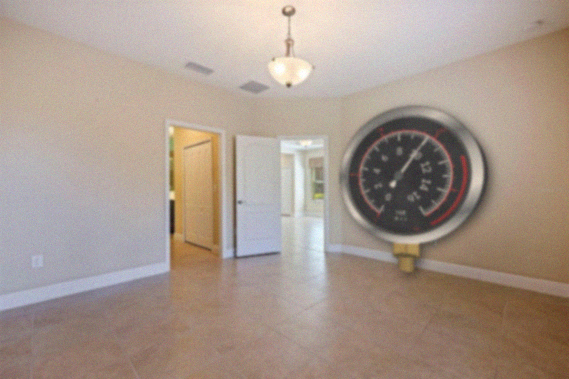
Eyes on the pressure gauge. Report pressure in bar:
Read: 10 bar
